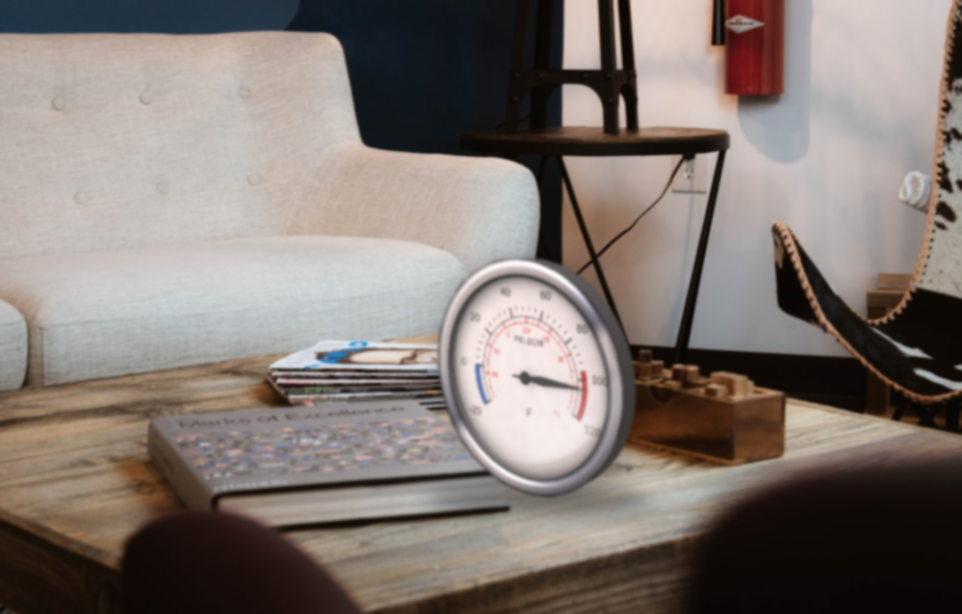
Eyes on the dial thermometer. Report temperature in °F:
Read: 104 °F
